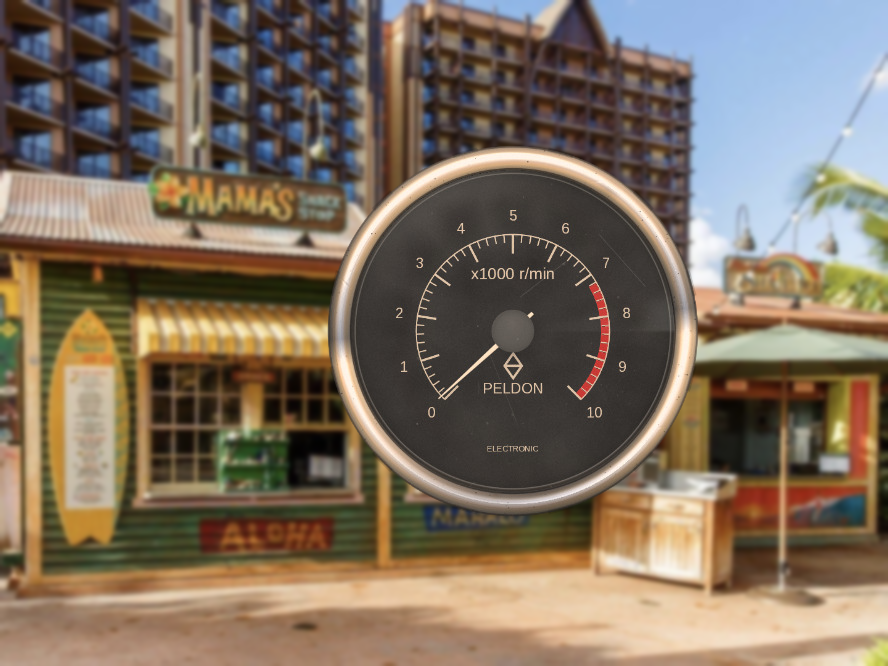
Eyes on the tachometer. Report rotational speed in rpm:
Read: 100 rpm
